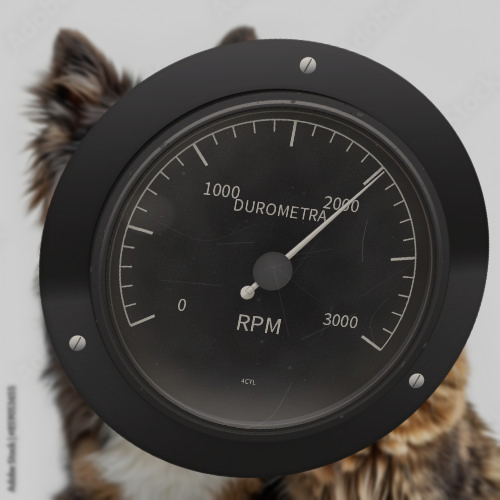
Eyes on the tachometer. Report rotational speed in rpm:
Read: 2000 rpm
